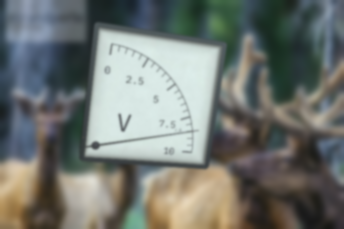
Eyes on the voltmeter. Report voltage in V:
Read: 8.5 V
